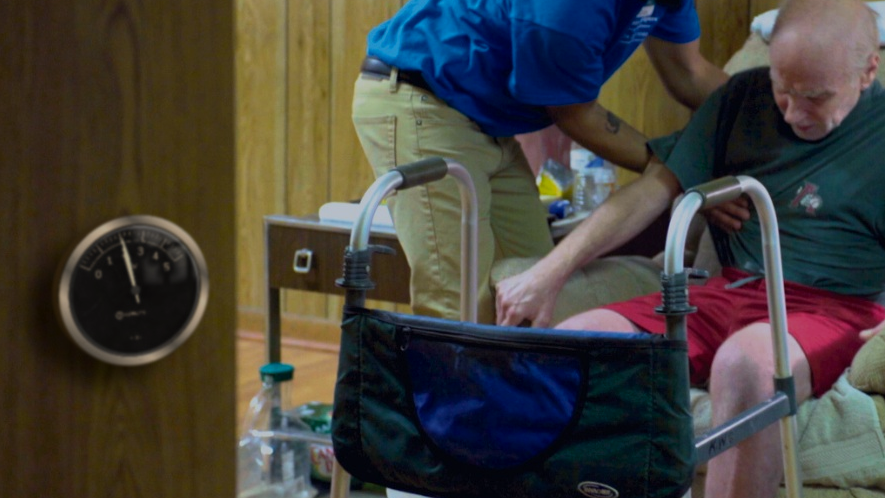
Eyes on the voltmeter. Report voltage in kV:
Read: 2 kV
